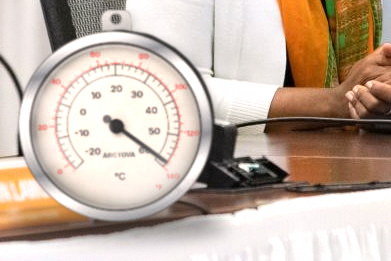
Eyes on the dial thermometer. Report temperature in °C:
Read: 58 °C
